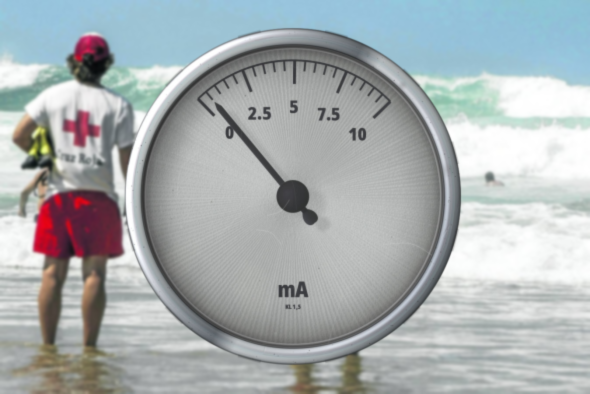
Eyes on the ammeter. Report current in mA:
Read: 0.5 mA
